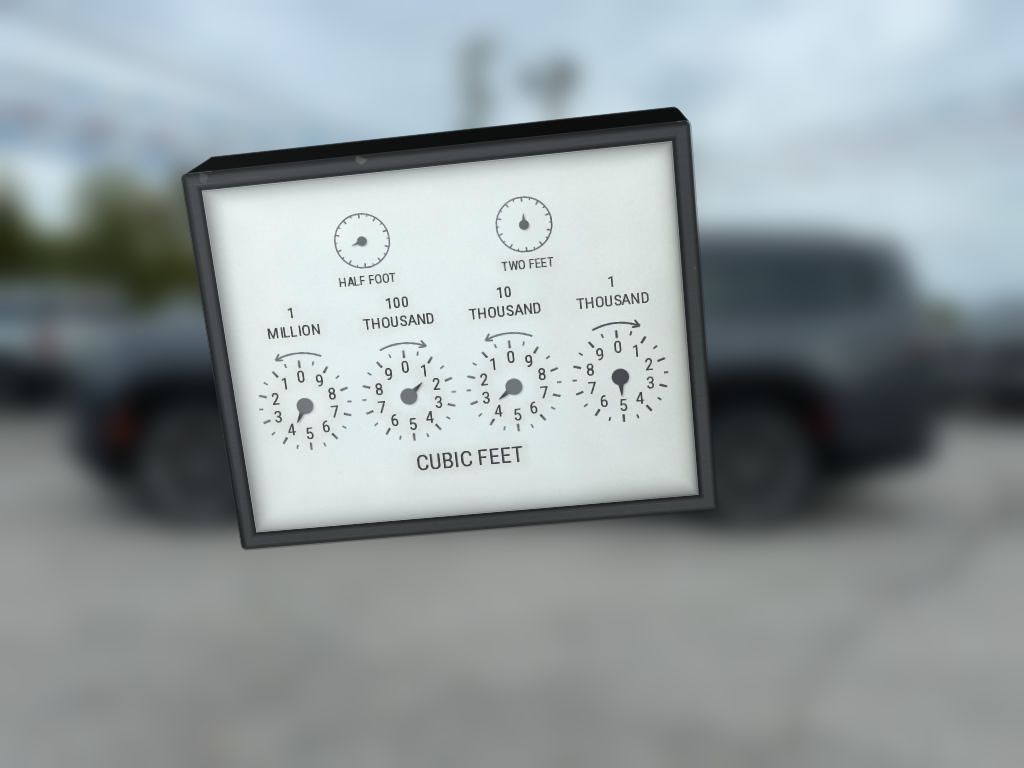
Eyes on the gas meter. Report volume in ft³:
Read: 413500 ft³
